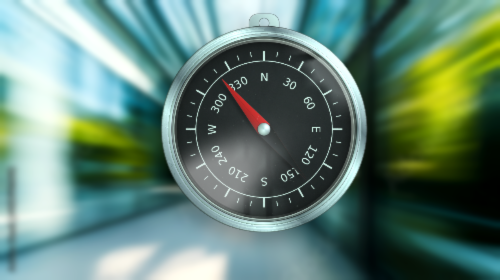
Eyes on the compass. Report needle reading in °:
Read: 320 °
